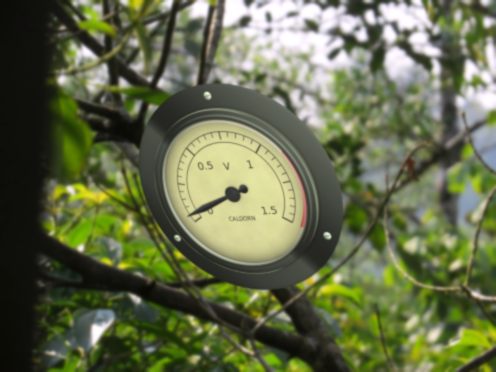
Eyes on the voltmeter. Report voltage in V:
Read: 0.05 V
